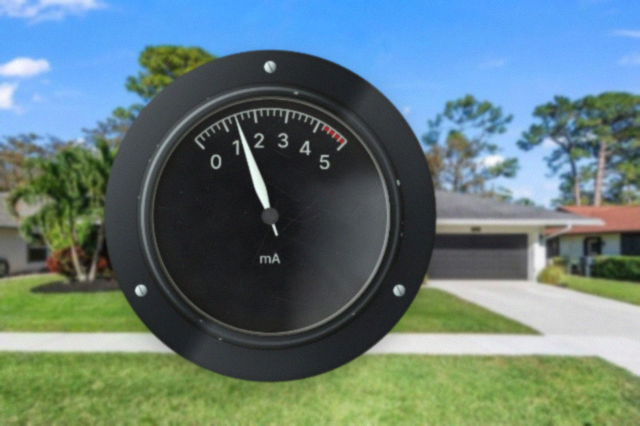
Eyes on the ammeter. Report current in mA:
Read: 1.4 mA
